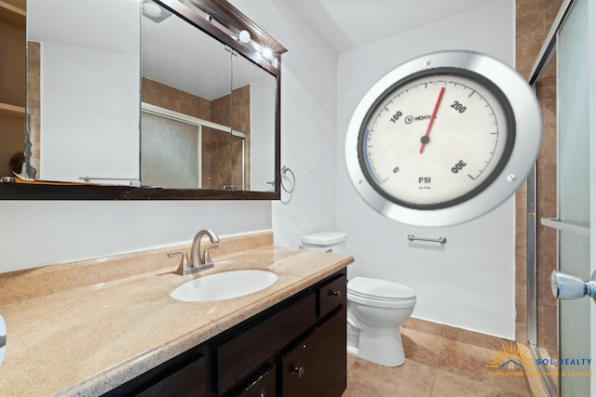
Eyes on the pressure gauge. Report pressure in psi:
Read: 170 psi
